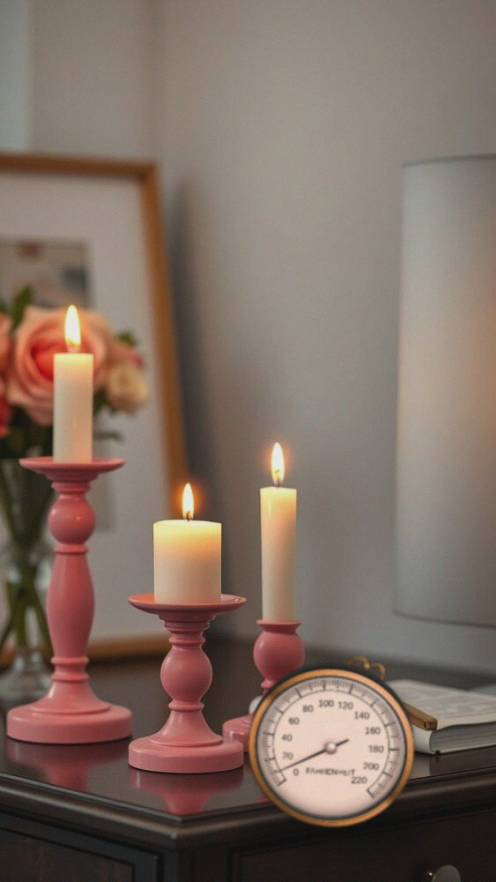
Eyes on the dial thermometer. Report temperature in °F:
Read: 10 °F
